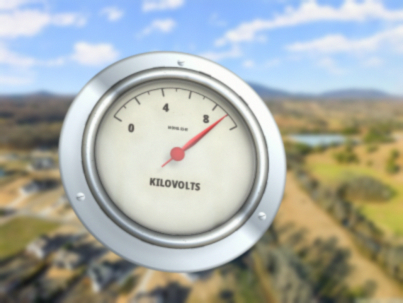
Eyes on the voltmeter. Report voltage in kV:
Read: 9 kV
